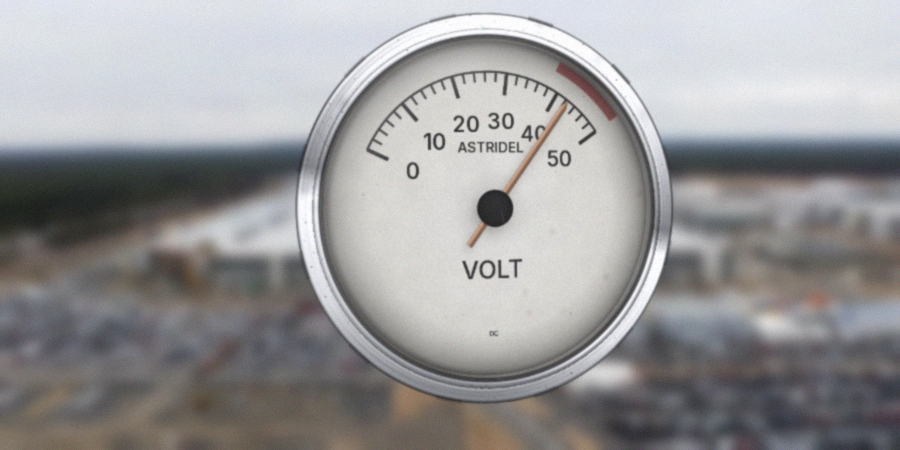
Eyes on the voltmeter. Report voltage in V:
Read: 42 V
